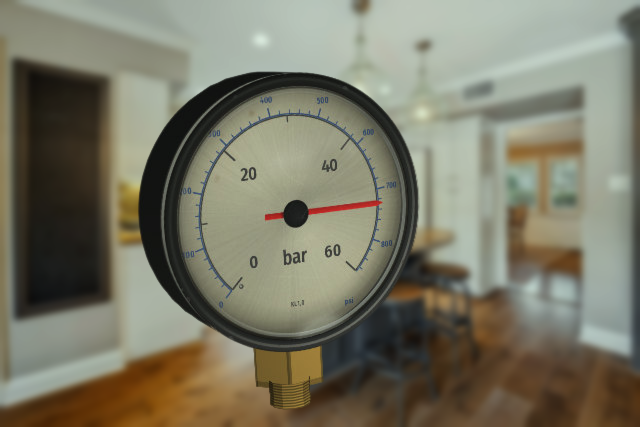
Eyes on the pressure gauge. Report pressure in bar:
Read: 50 bar
